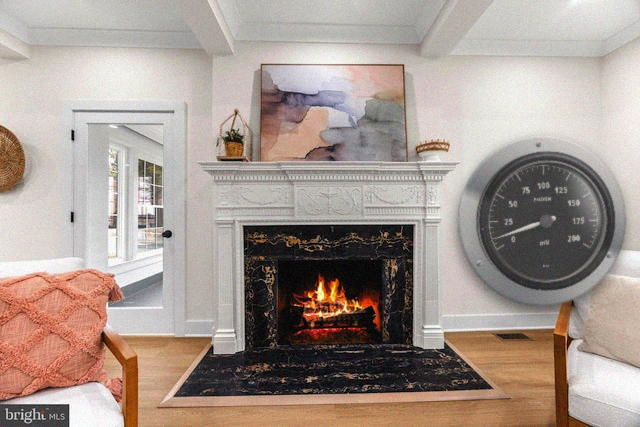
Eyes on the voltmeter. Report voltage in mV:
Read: 10 mV
